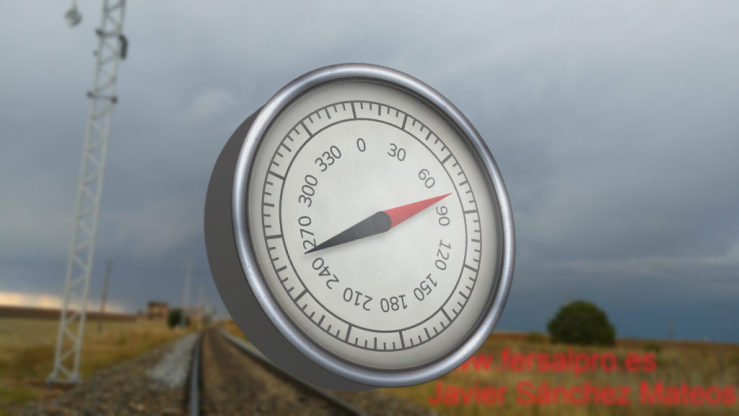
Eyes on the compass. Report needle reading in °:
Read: 77.5 °
